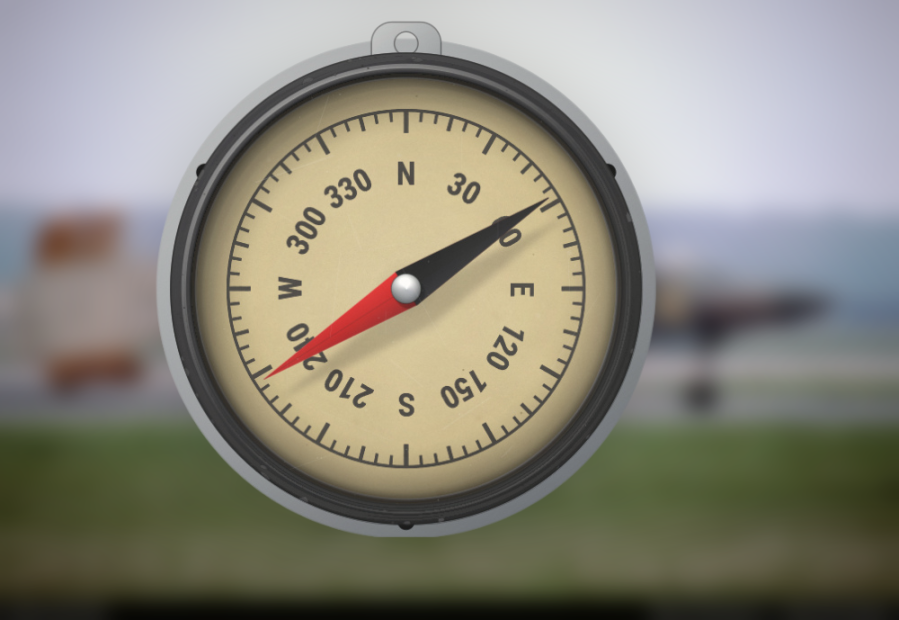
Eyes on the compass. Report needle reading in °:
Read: 237.5 °
